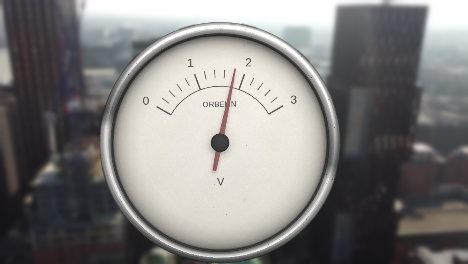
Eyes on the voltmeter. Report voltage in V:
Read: 1.8 V
